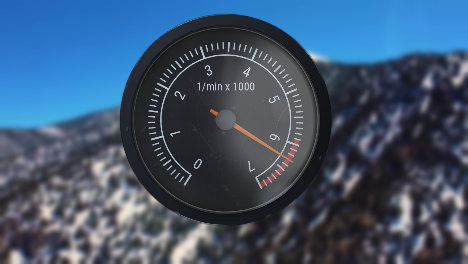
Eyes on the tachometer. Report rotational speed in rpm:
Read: 6300 rpm
